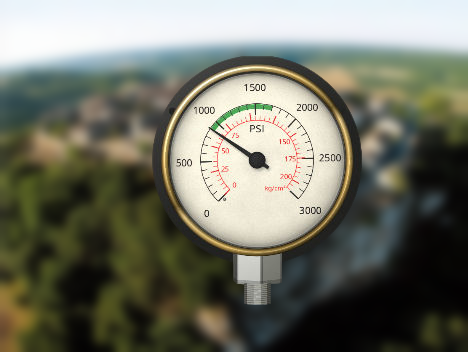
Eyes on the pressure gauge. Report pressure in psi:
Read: 900 psi
